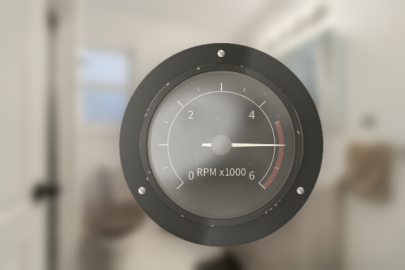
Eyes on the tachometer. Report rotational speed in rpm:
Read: 5000 rpm
